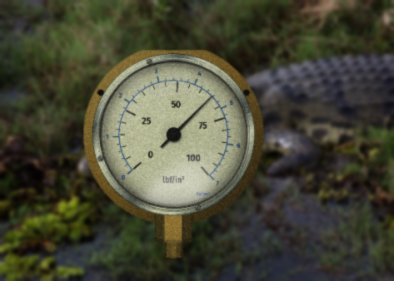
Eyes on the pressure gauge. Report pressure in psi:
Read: 65 psi
